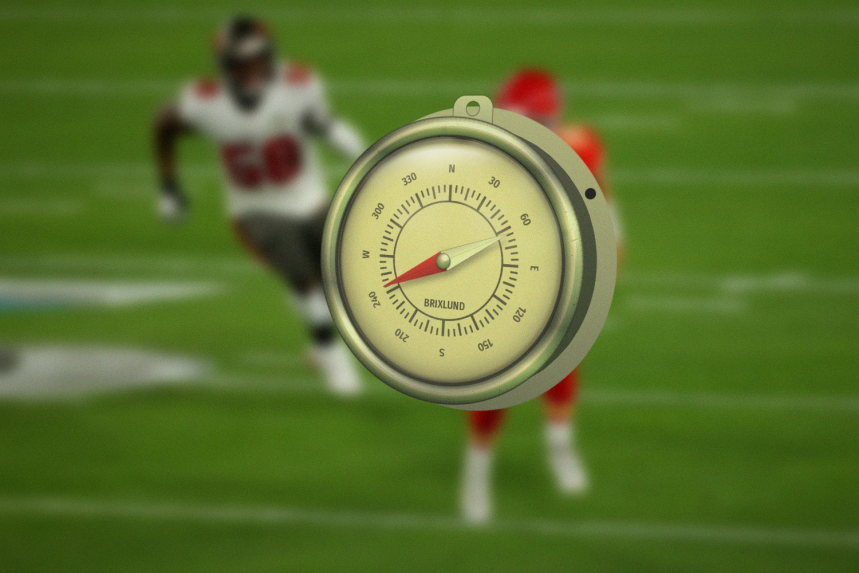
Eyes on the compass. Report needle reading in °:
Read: 245 °
